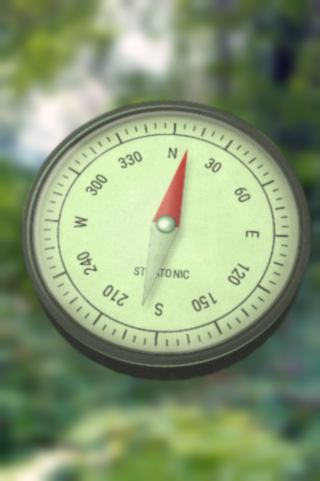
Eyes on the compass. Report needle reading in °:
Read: 10 °
